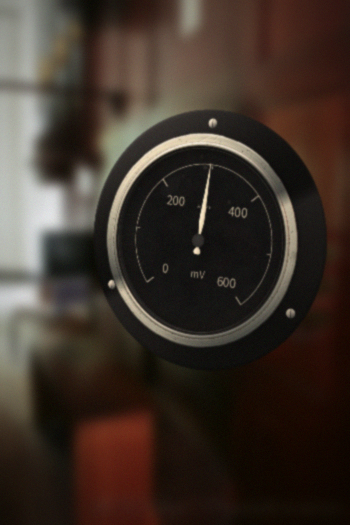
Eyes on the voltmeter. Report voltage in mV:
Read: 300 mV
